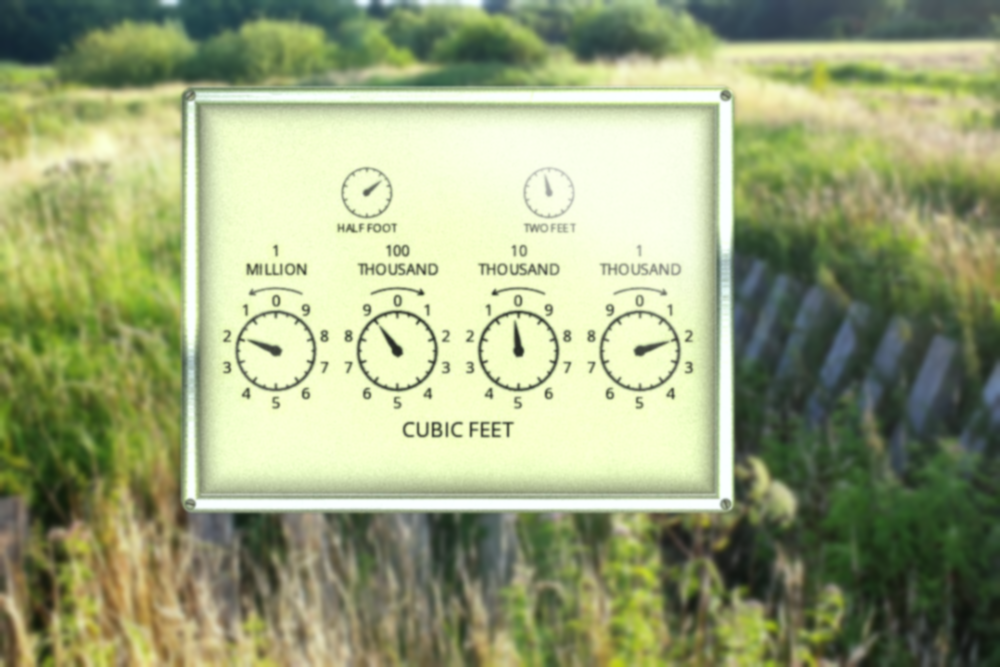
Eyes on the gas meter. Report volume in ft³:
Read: 190200 ft³
